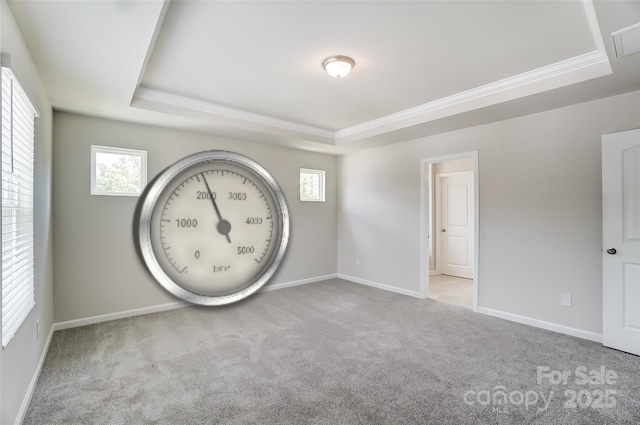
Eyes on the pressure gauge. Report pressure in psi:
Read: 2100 psi
